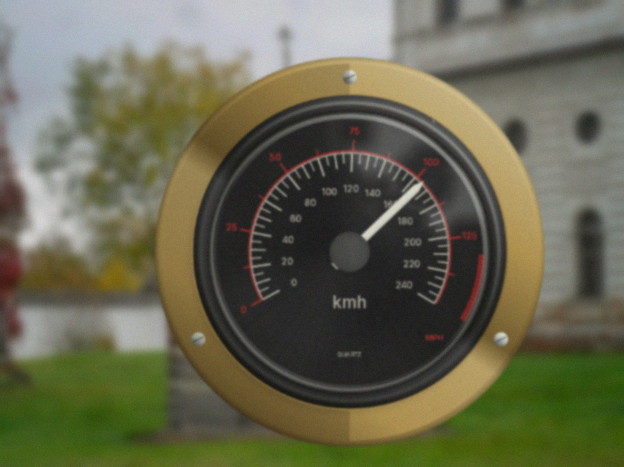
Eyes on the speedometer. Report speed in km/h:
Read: 165 km/h
